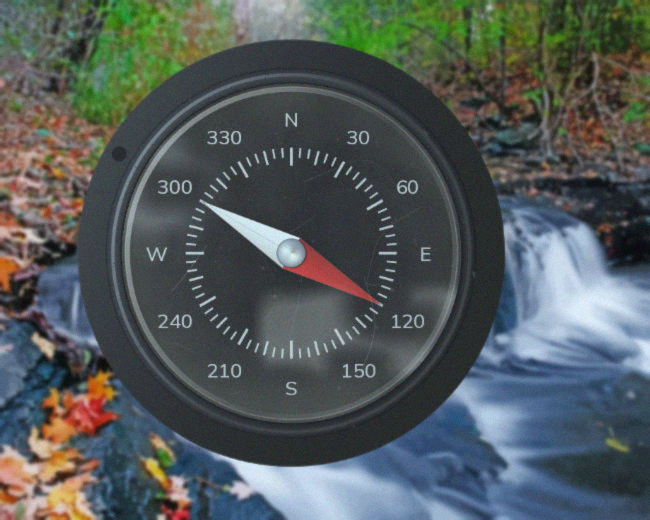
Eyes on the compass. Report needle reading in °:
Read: 120 °
